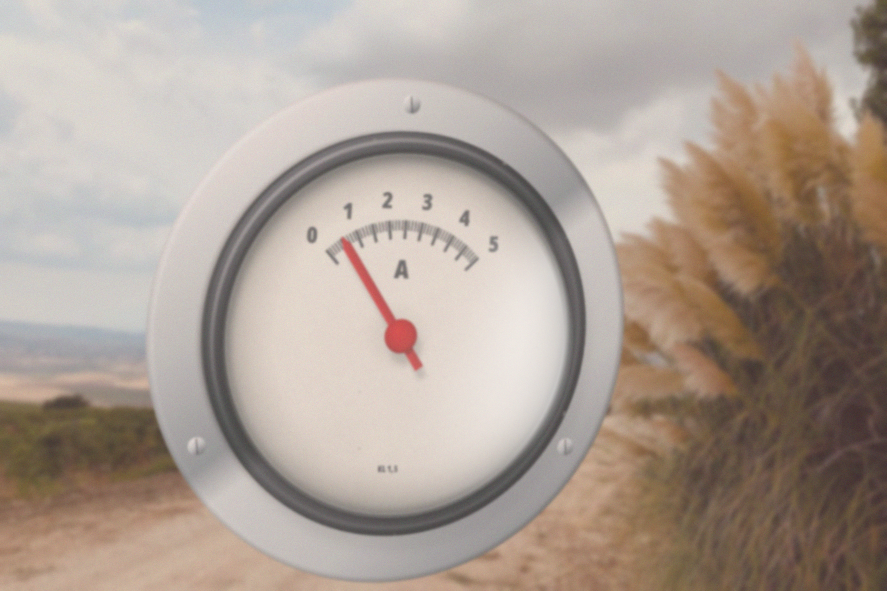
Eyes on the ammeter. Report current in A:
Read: 0.5 A
